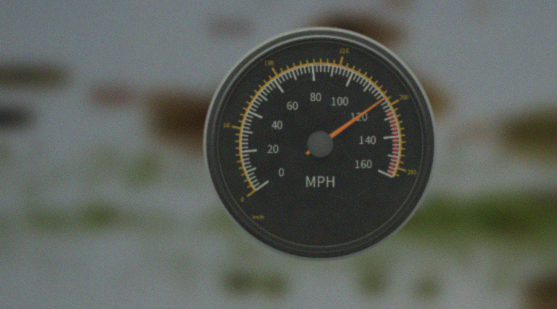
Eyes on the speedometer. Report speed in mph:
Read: 120 mph
